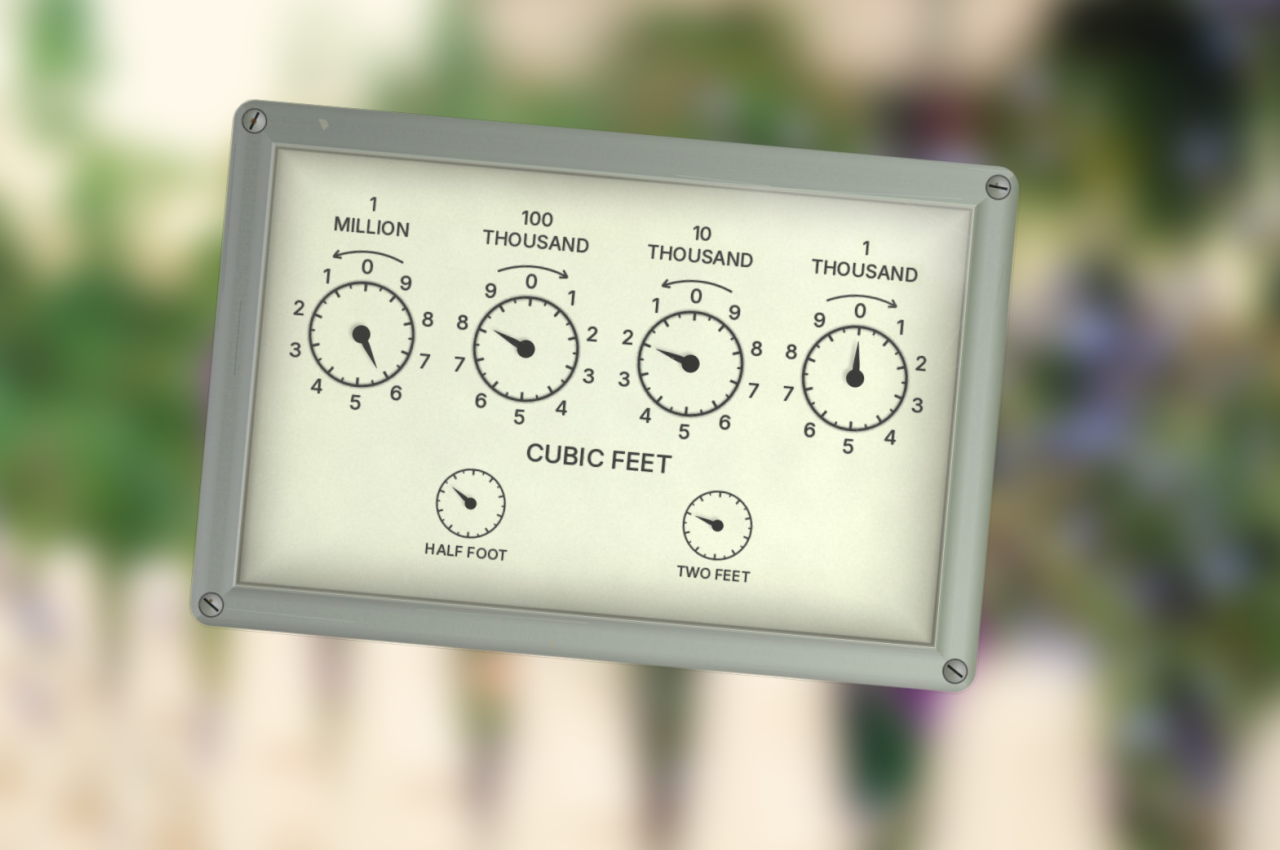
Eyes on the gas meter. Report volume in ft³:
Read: 582000 ft³
